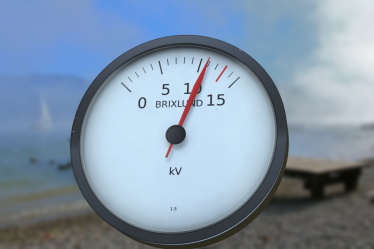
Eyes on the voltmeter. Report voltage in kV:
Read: 11 kV
